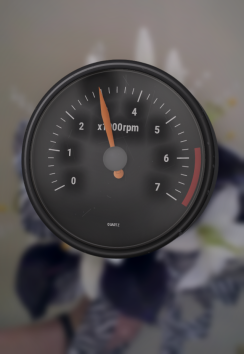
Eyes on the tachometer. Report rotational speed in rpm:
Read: 3000 rpm
